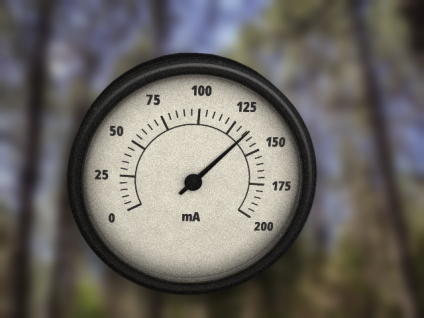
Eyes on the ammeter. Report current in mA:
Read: 135 mA
